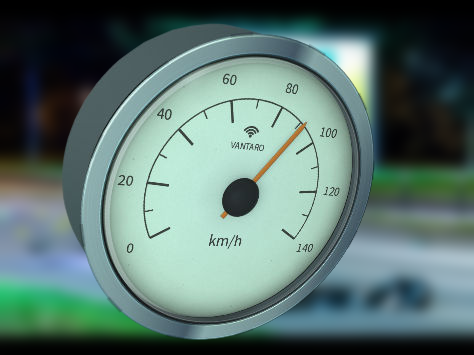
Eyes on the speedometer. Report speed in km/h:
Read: 90 km/h
